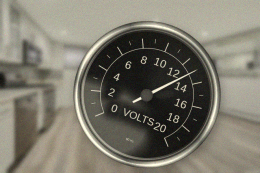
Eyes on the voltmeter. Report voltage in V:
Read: 13 V
